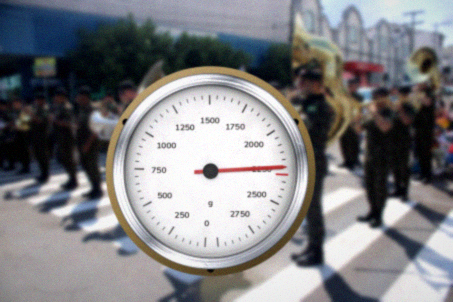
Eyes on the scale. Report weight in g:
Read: 2250 g
